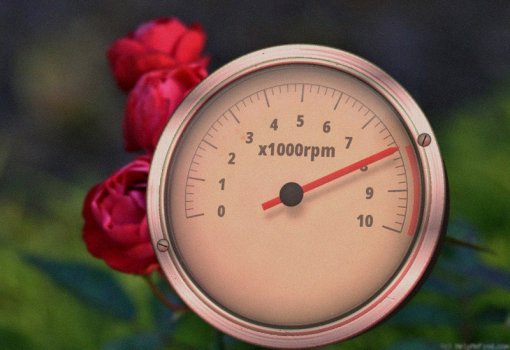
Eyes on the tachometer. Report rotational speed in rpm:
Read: 8000 rpm
